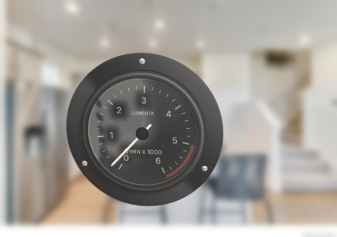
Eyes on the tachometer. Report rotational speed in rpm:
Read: 200 rpm
